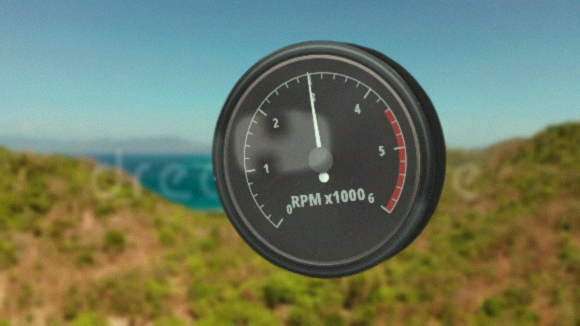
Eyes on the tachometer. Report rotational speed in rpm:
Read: 3000 rpm
